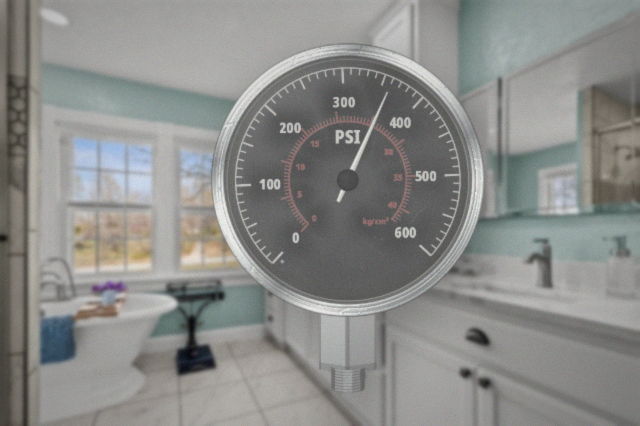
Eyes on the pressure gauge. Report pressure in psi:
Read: 360 psi
